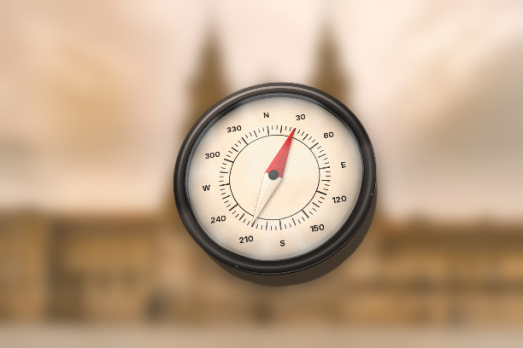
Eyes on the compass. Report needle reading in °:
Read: 30 °
